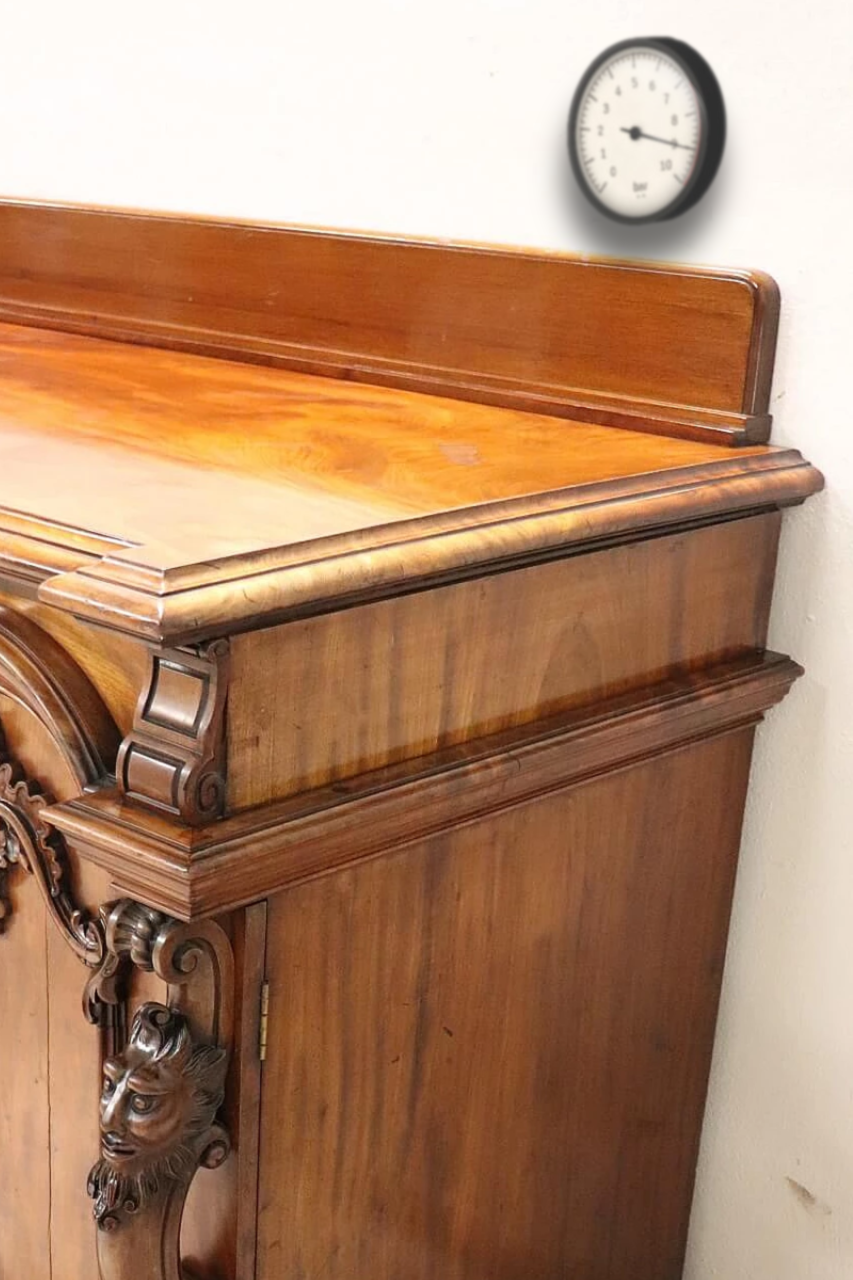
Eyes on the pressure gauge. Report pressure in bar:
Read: 9 bar
